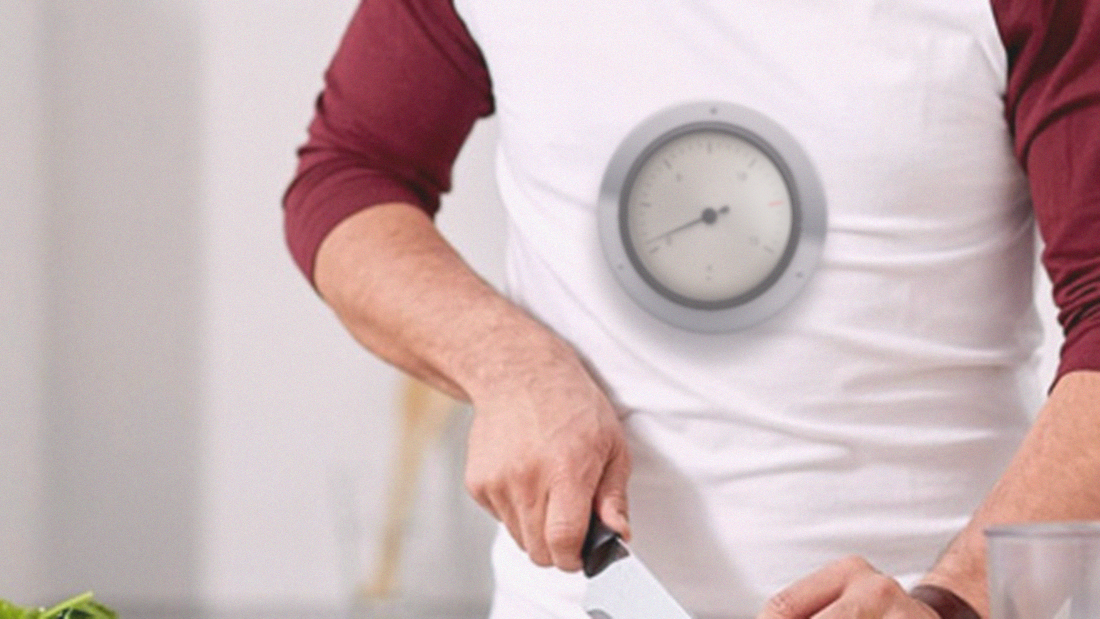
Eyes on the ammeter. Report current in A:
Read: 0.5 A
